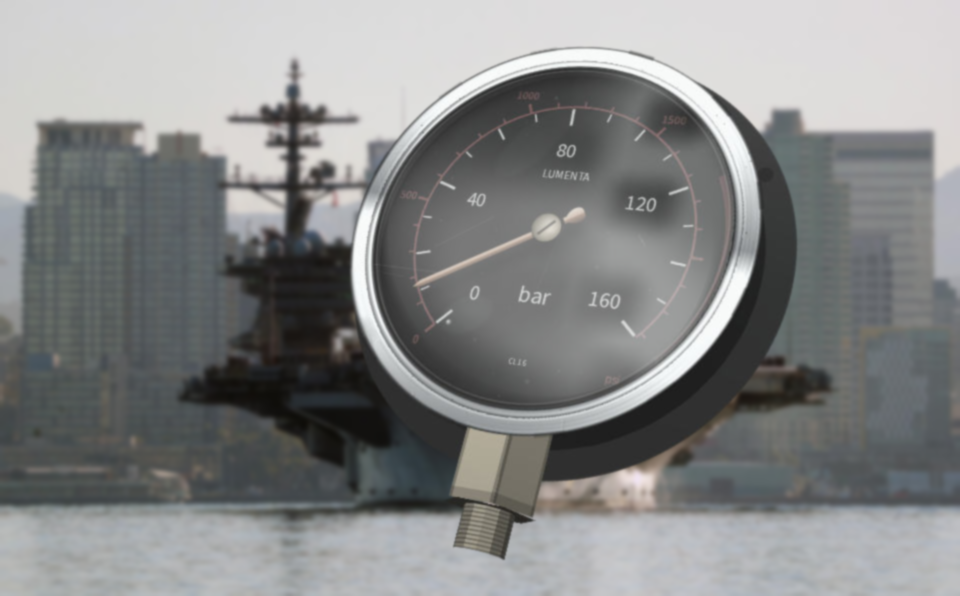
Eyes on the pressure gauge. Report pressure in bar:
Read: 10 bar
